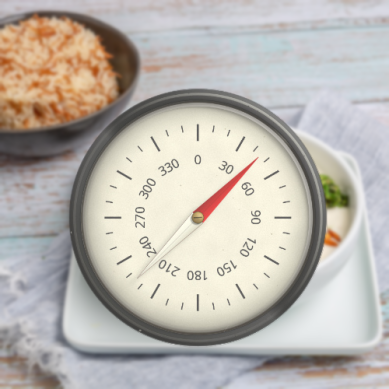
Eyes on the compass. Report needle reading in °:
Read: 45 °
